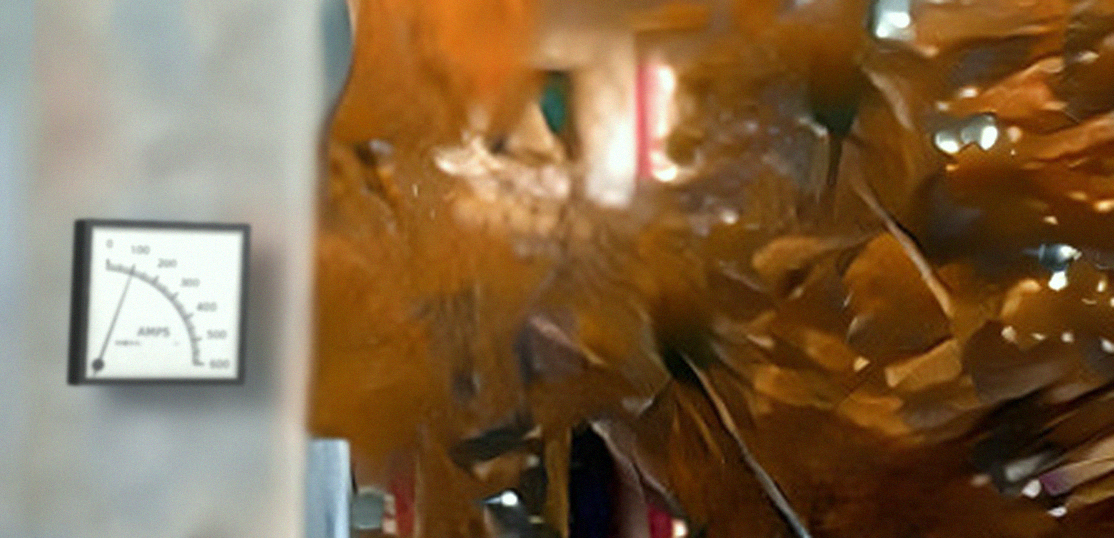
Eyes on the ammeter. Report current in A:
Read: 100 A
